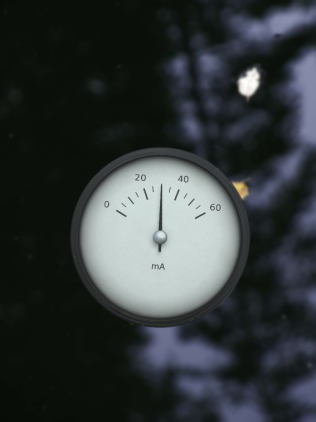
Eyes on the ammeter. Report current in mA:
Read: 30 mA
